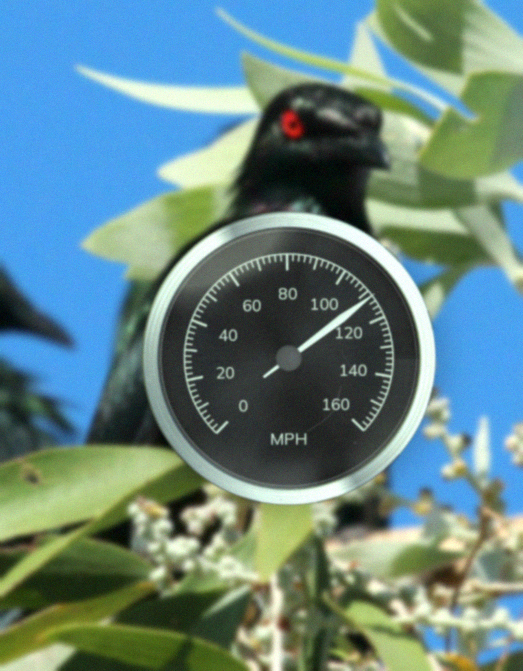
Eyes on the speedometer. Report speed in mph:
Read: 112 mph
